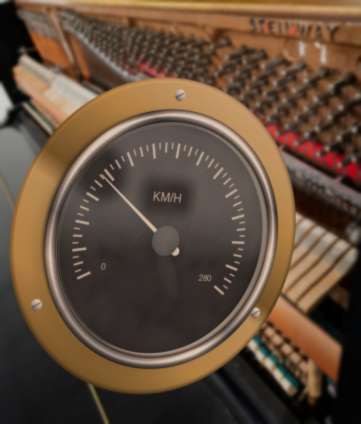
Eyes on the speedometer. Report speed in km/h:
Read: 75 km/h
